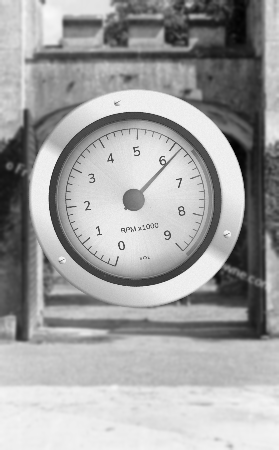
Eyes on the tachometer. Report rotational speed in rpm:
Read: 6200 rpm
